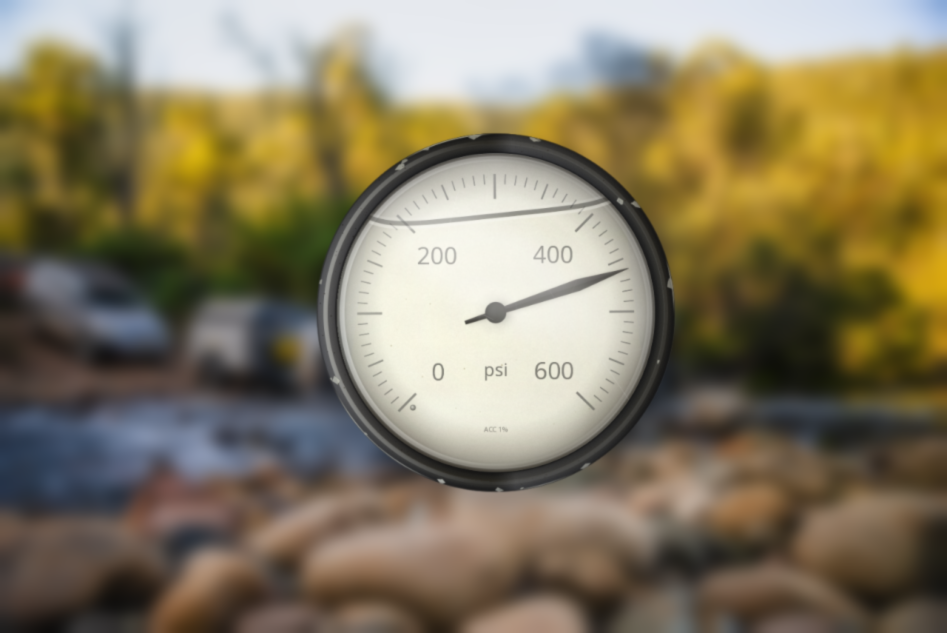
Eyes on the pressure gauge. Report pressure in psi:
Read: 460 psi
